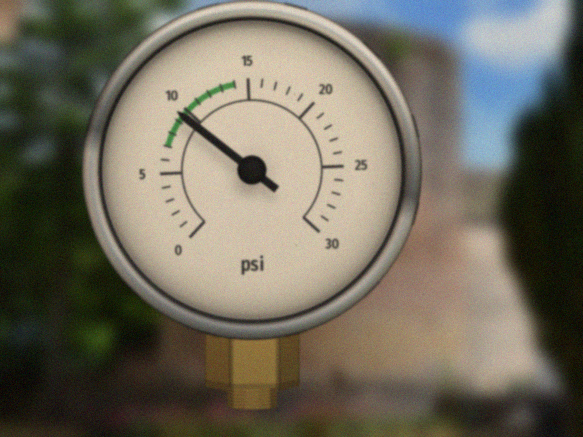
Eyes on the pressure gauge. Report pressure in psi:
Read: 9.5 psi
